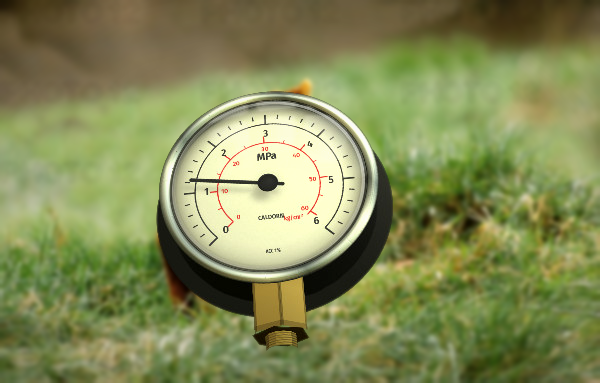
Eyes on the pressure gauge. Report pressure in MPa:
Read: 1.2 MPa
